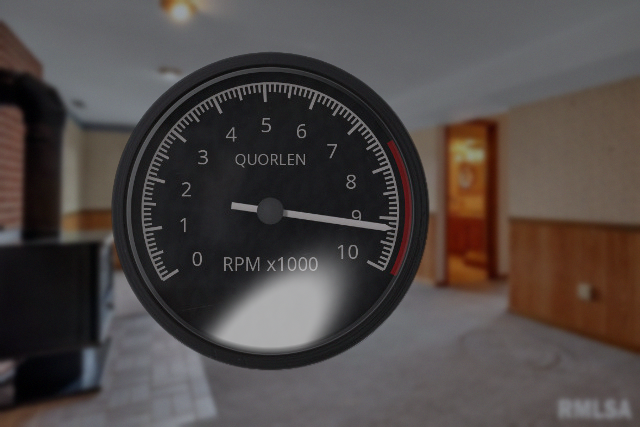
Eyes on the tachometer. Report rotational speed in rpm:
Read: 9200 rpm
